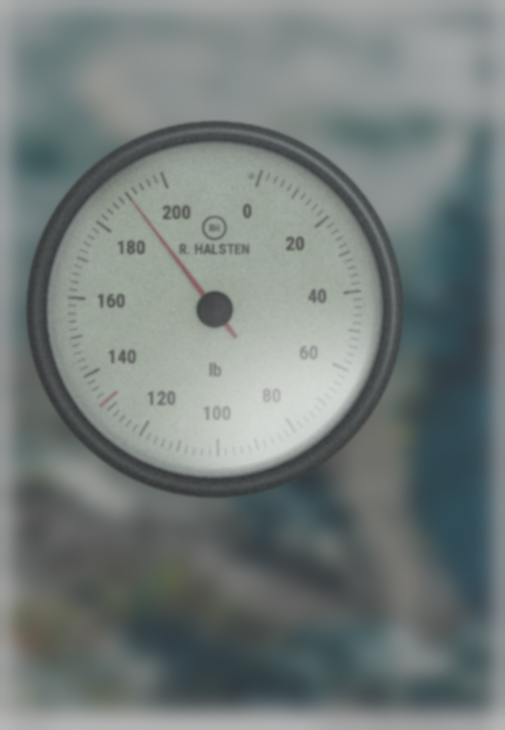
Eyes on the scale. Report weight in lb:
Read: 190 lb
